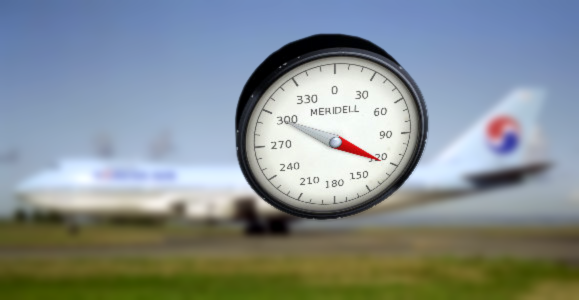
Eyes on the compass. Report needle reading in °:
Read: 120 °
